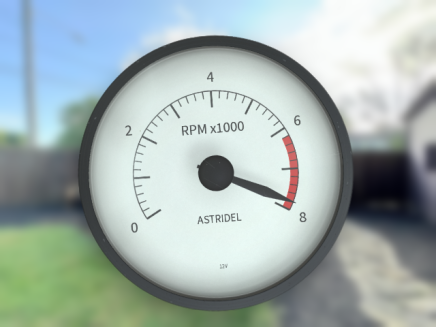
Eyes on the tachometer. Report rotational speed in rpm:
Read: 7800 rpm
